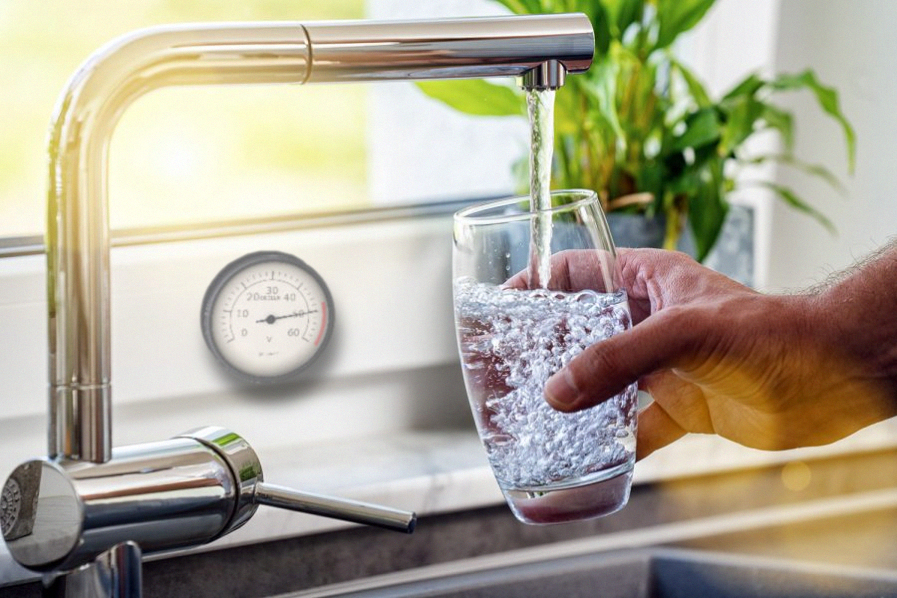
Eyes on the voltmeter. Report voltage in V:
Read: 50 V
